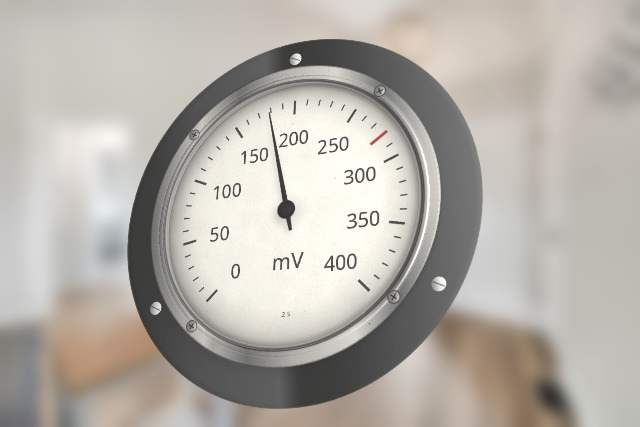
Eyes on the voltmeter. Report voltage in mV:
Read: 180 mV
